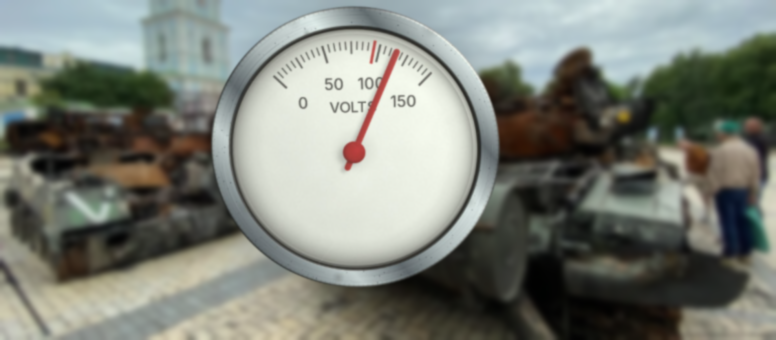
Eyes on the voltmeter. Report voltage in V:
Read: 115 V
